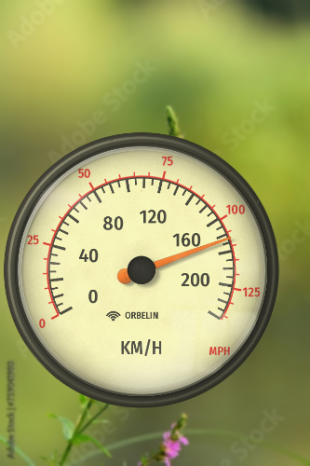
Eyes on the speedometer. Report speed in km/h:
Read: 172.5 km/h
